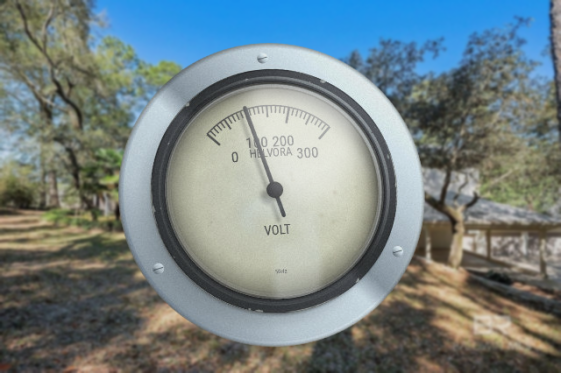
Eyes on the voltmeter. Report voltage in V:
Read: 100 V
